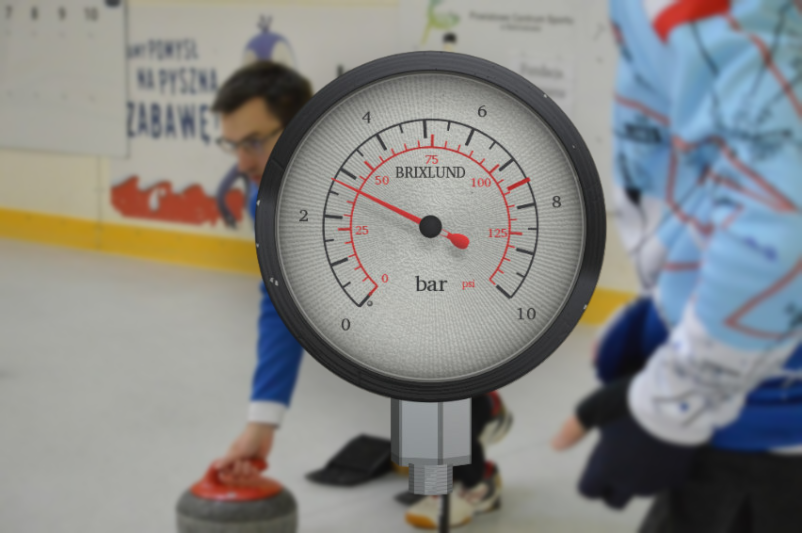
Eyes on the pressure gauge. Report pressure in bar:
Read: 2.75 bar
